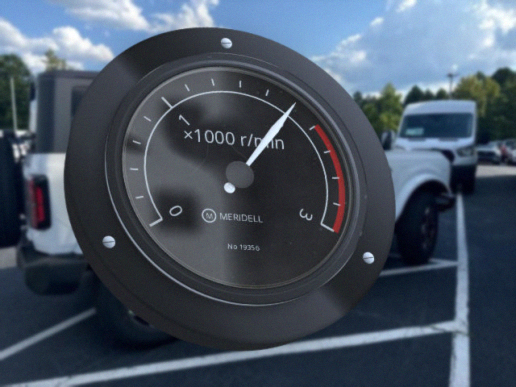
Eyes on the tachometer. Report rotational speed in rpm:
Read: 2000 rpm
